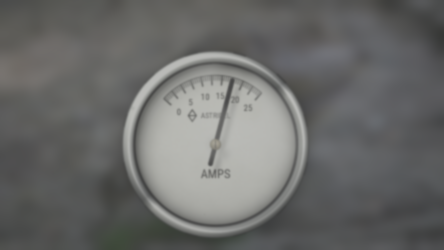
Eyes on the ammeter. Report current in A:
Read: 17.5 A
